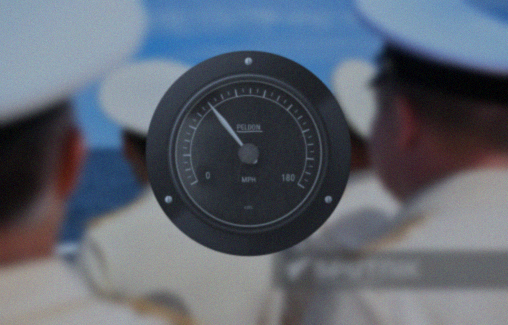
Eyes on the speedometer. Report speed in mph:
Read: 60 mph
